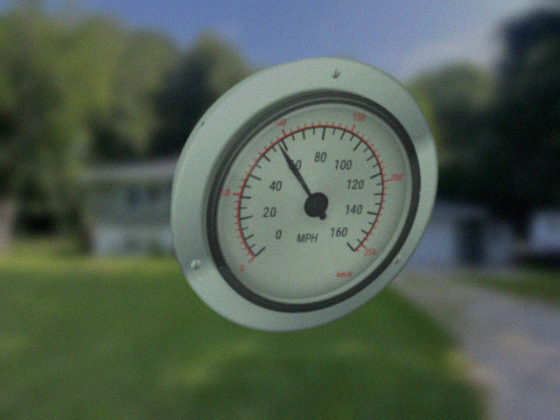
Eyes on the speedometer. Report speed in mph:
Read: 57.5 mph
